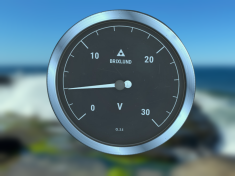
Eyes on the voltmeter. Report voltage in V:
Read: 4 V
